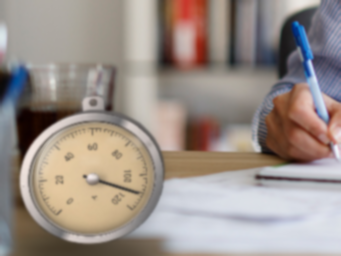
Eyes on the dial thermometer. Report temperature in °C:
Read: 110 °C
